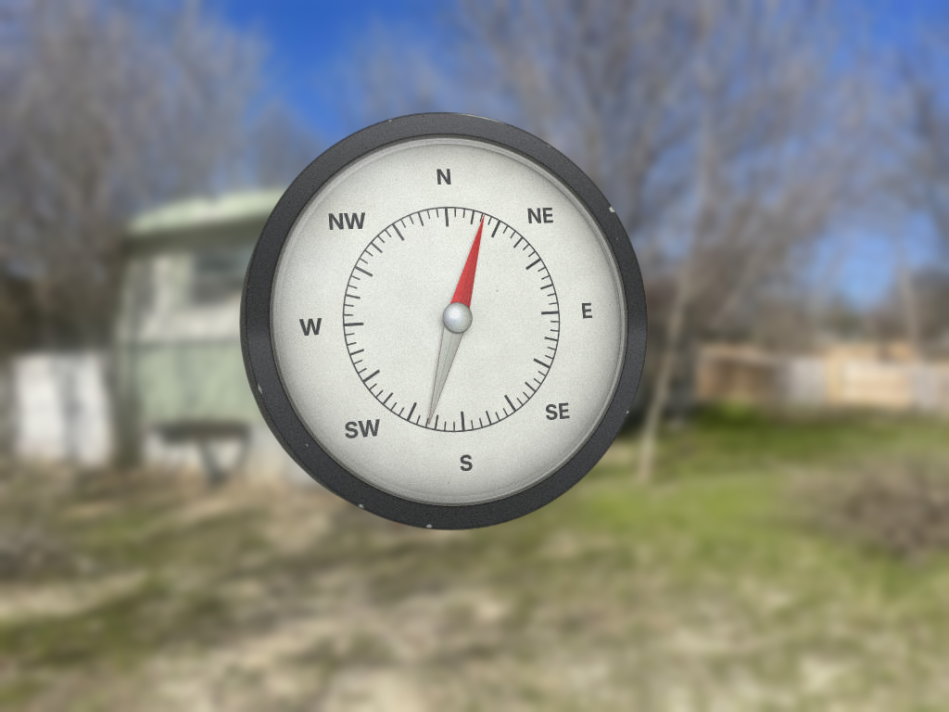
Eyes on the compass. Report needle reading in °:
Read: 20 °
